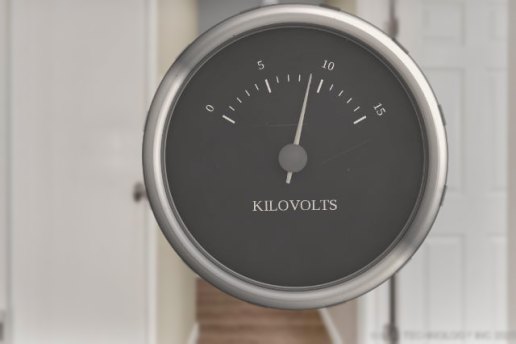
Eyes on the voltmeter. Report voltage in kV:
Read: 9 kV
